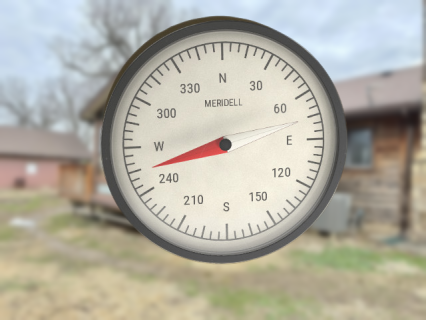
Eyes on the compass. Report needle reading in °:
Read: 255 °
